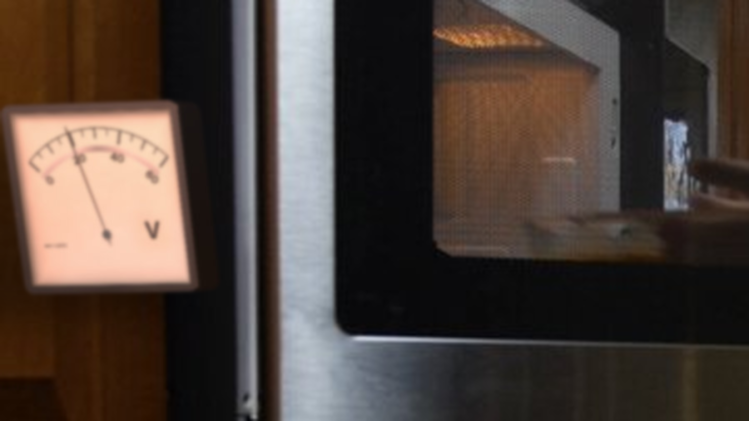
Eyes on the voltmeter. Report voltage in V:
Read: 20 V
